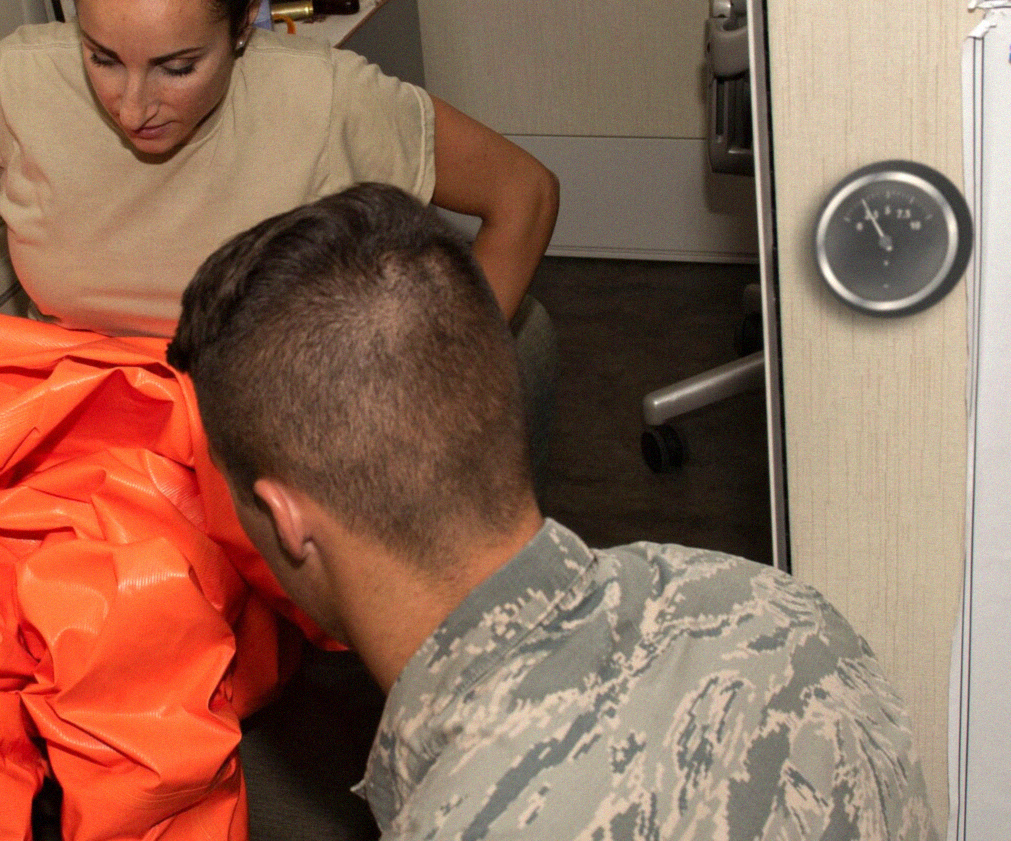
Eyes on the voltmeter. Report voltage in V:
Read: 2.5 V
